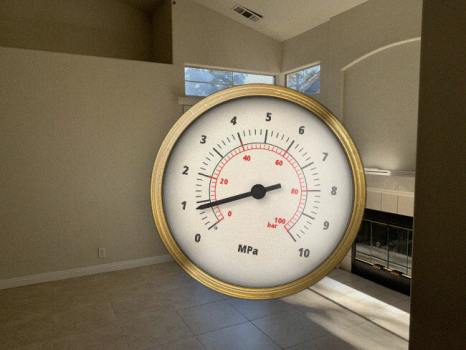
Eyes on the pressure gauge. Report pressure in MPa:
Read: 0.8 MPa
